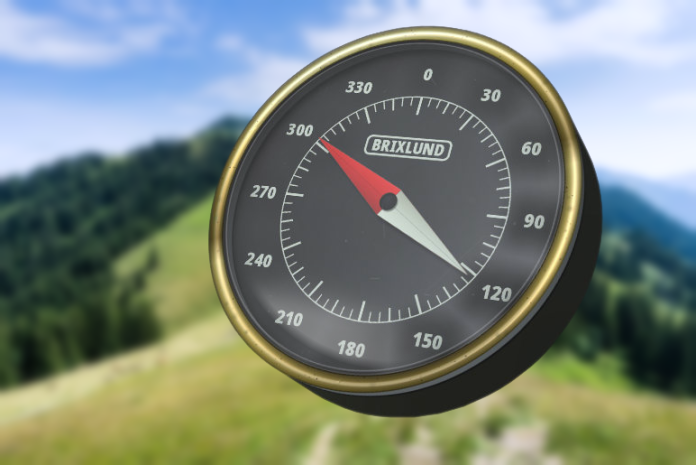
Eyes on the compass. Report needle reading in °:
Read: 302.5 °
